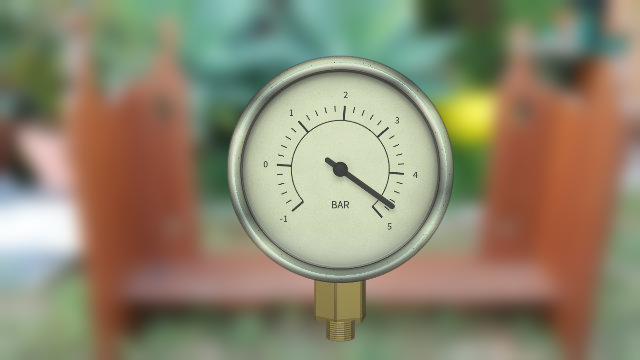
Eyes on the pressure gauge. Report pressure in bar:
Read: 4.7 bar
